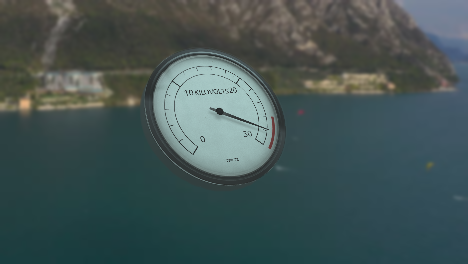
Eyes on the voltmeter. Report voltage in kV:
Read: 28 kV
